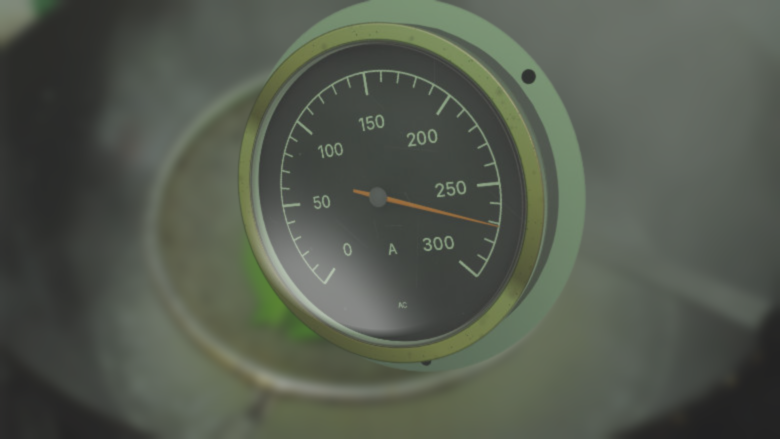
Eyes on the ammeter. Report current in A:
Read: 270 A
